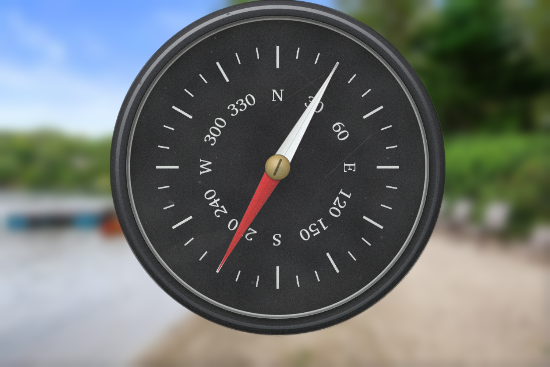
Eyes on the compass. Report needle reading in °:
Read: 210 °
